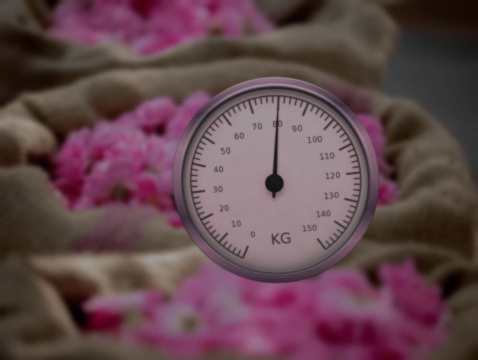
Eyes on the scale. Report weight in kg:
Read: 80 kg
